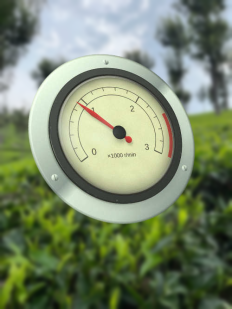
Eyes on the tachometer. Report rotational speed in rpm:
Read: 900 rpm
